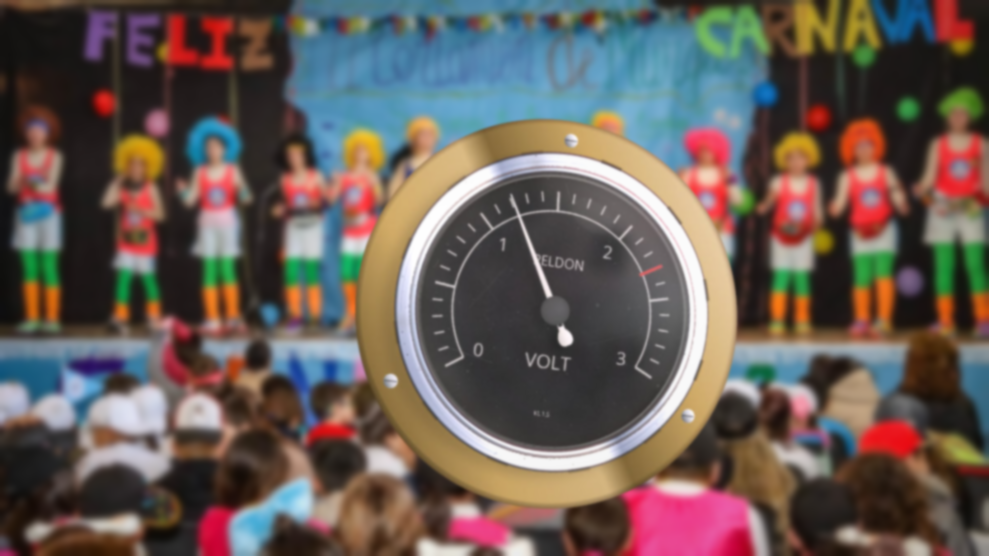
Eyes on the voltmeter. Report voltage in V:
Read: 1.2 V
